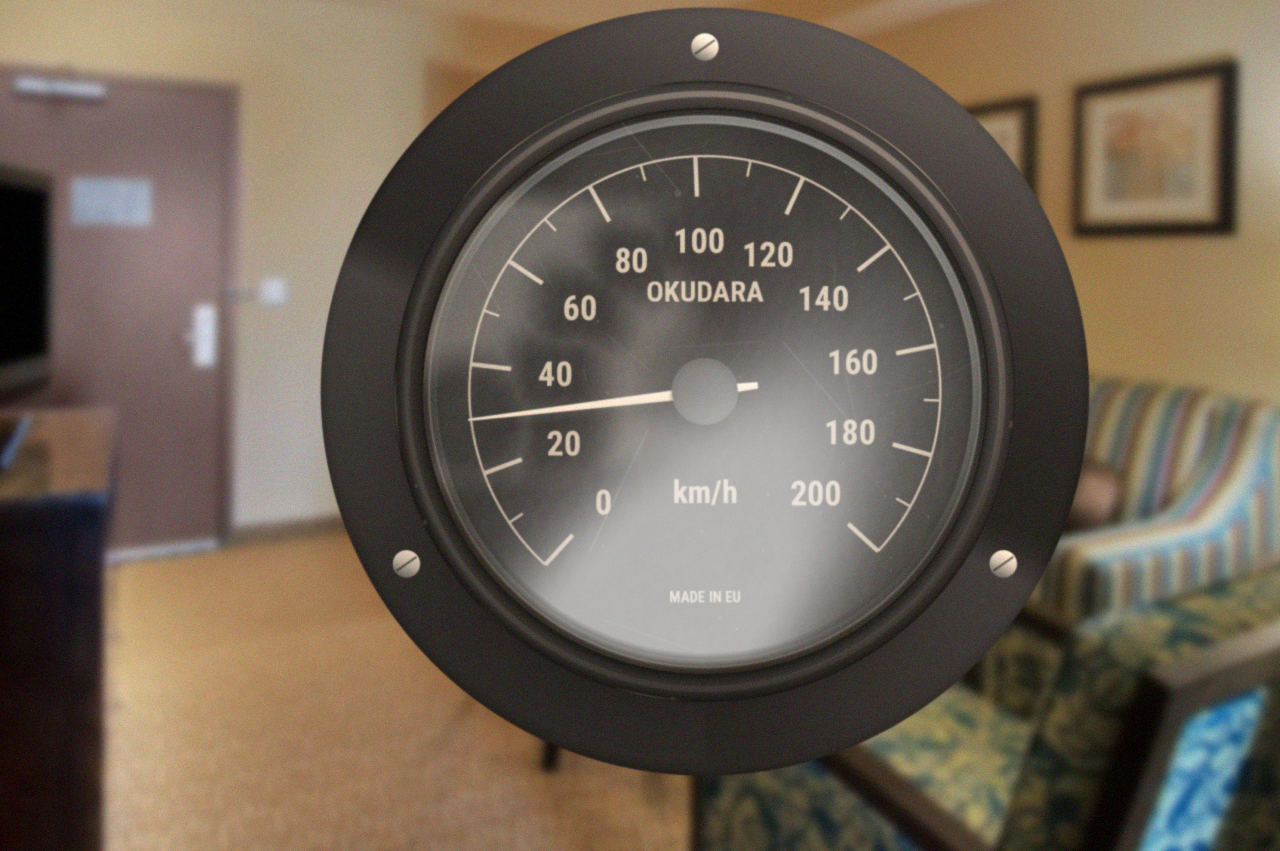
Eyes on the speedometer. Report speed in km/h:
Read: 30 km/h
